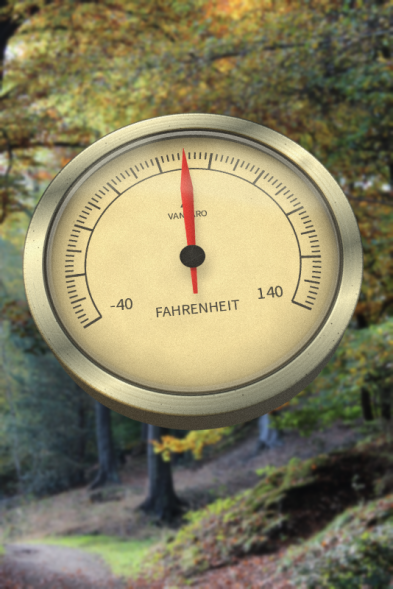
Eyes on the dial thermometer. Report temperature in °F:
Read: 50 °F
